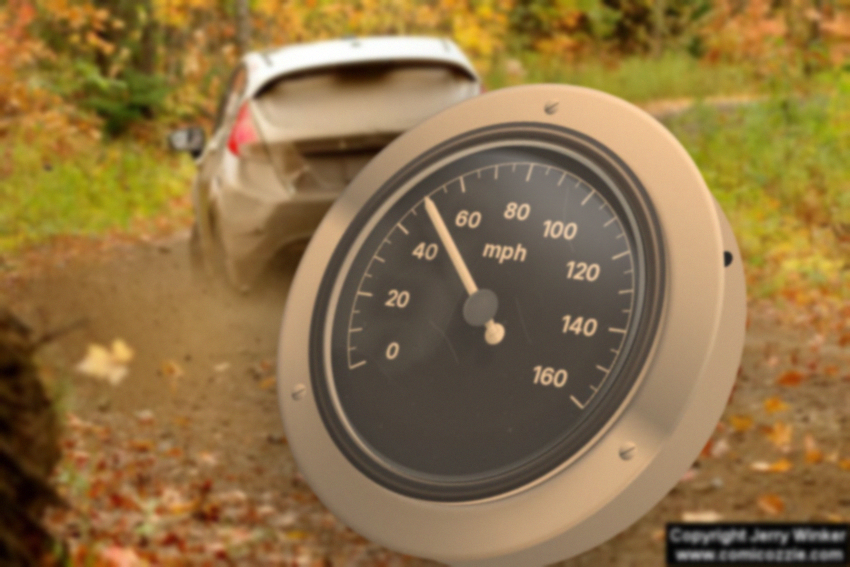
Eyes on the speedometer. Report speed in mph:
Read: 50 mph
